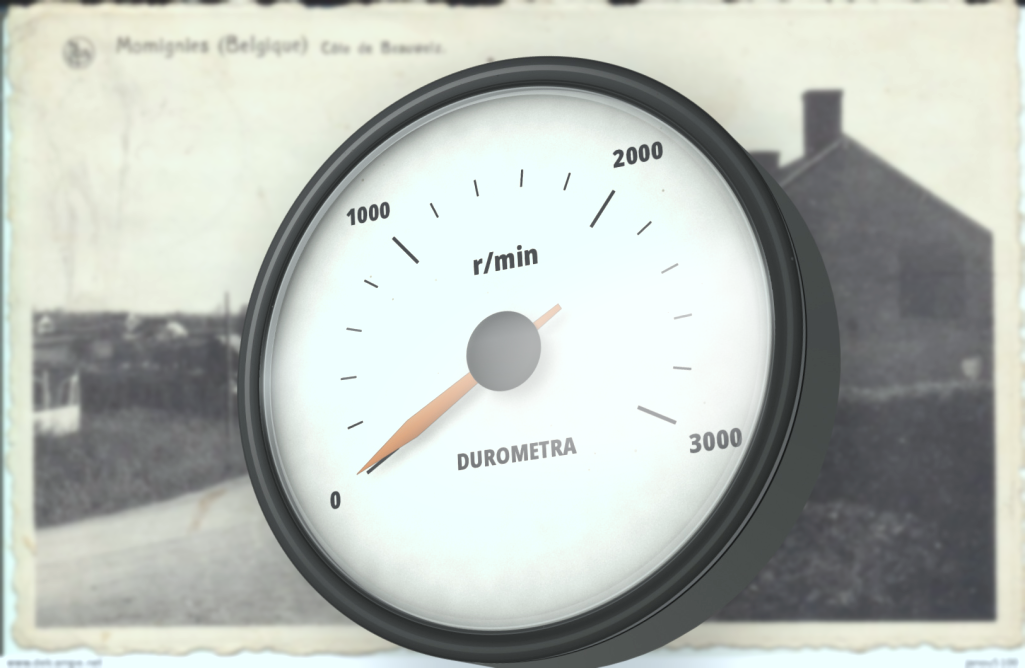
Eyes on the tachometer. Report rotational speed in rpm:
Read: 0 rpm
